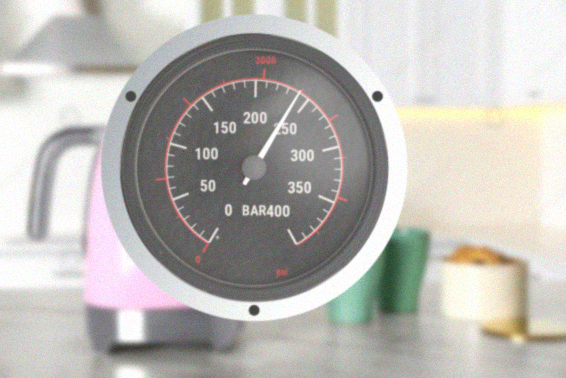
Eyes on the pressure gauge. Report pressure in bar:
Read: 240 bar
